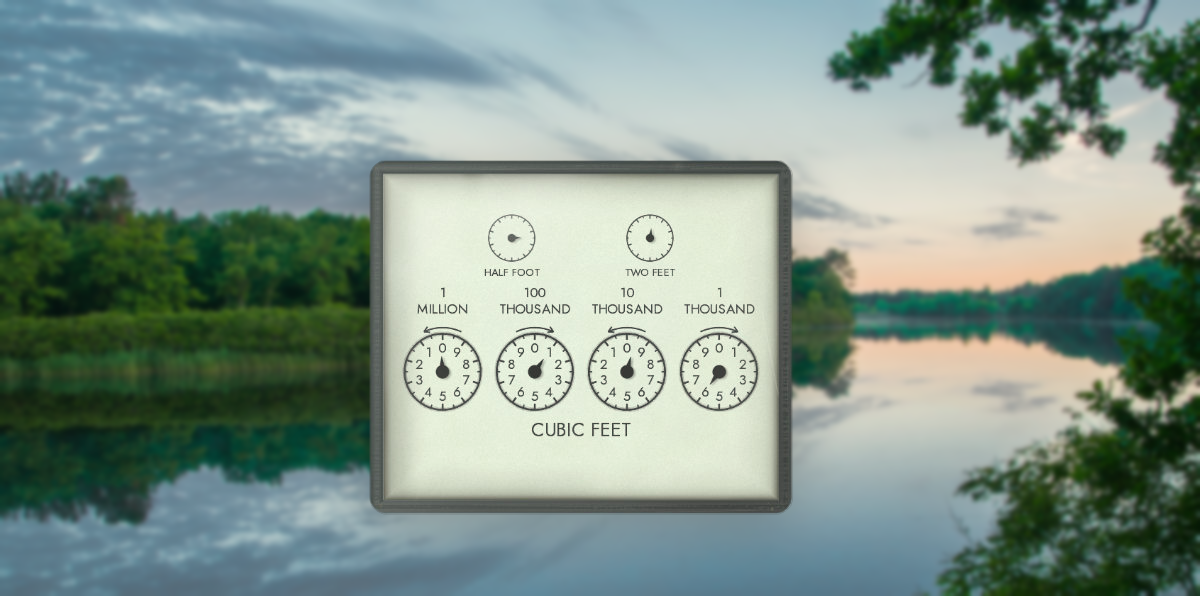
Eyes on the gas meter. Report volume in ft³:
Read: 9600 ft³
